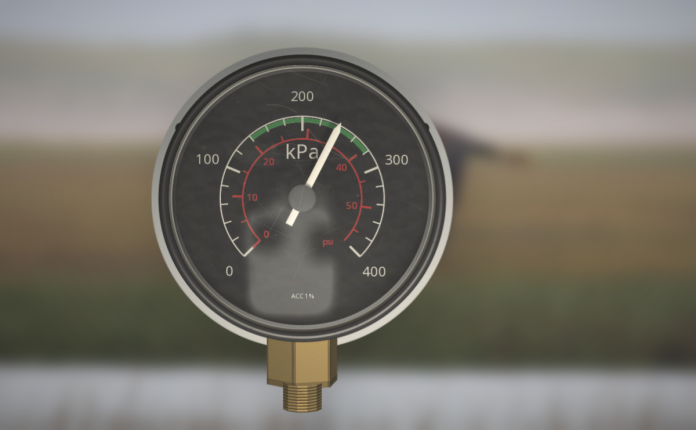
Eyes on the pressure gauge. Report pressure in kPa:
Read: 240 kPa
